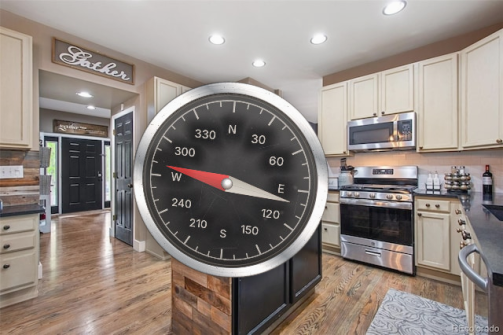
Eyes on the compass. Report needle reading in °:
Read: 280 °
